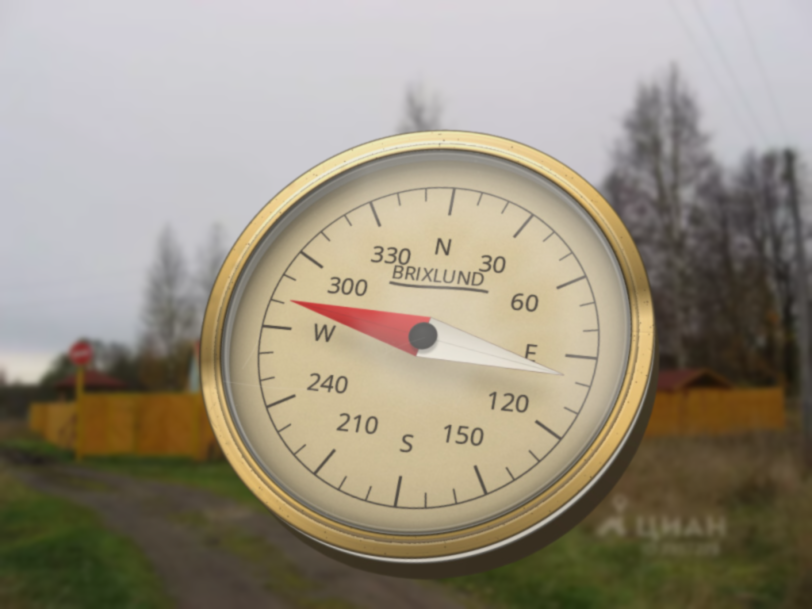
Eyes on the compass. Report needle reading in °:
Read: 280 °
